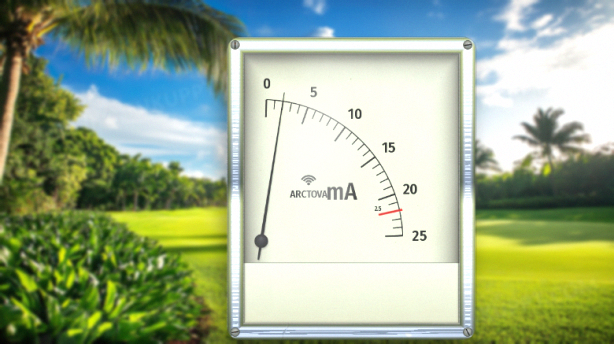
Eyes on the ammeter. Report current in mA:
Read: 2 mA
